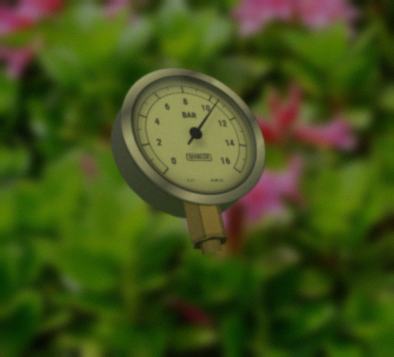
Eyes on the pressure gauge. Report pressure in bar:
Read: 10.5 bar
